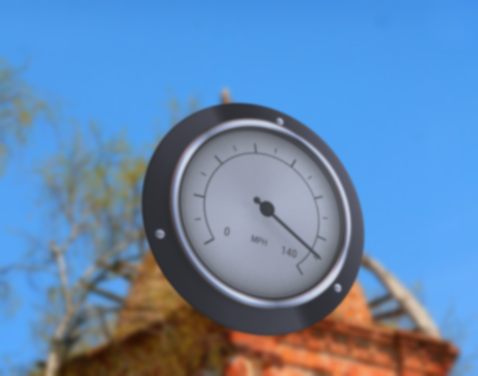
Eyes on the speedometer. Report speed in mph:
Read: 130 mph
